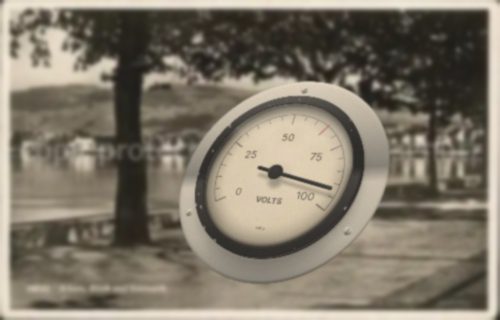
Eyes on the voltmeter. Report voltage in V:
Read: 92.5 V
